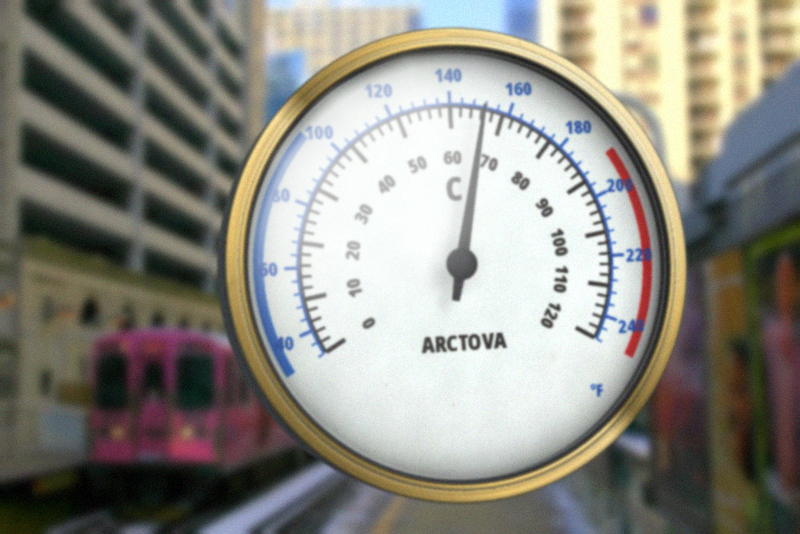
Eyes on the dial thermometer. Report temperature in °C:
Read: 66 °C
